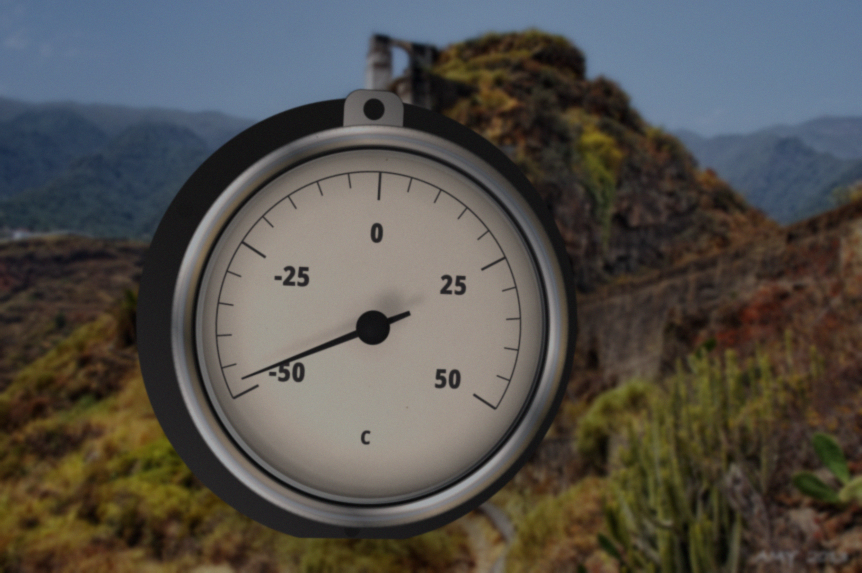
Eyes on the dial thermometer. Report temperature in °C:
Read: -47.5 °C
